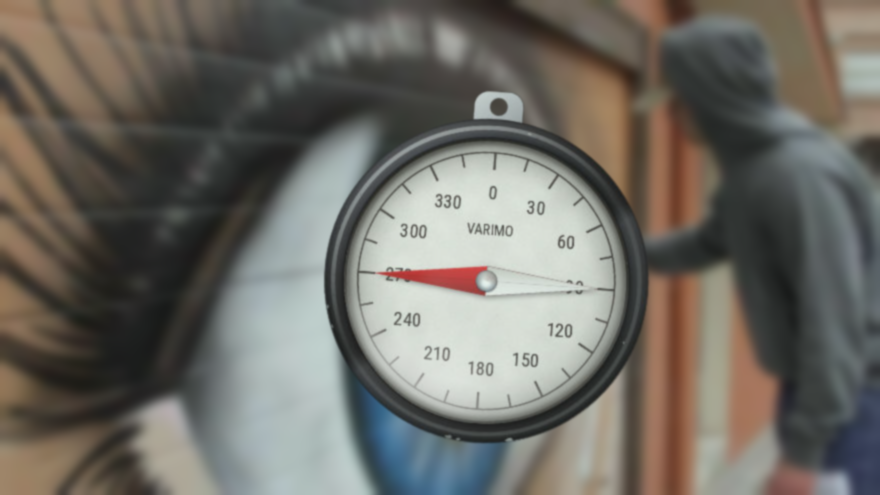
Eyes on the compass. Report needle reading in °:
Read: 270 °
